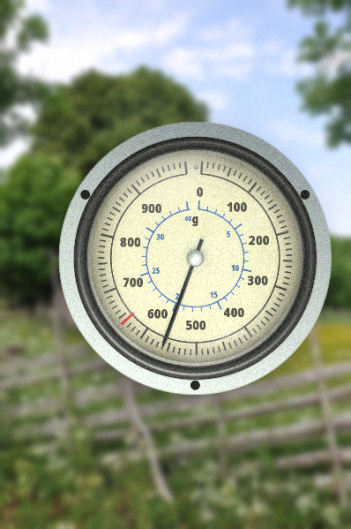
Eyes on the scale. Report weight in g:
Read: 560 g
